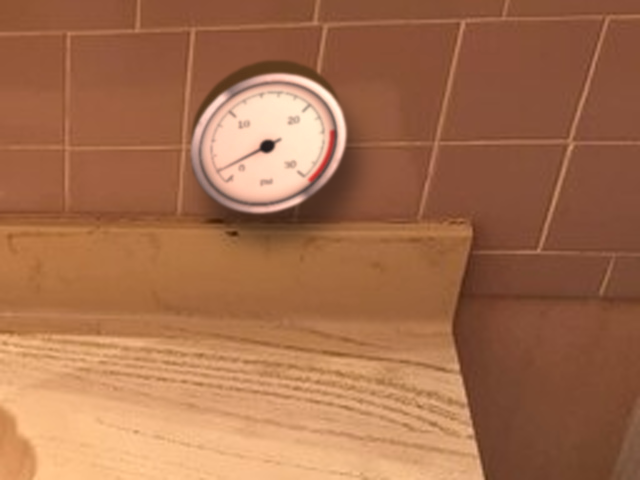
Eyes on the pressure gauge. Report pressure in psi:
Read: 2 psi
